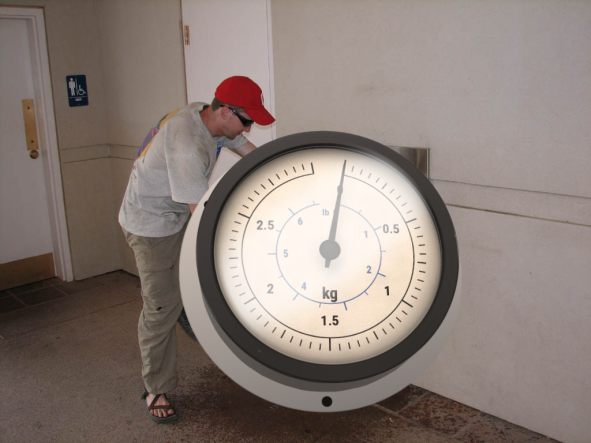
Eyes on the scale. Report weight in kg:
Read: 0 kg
